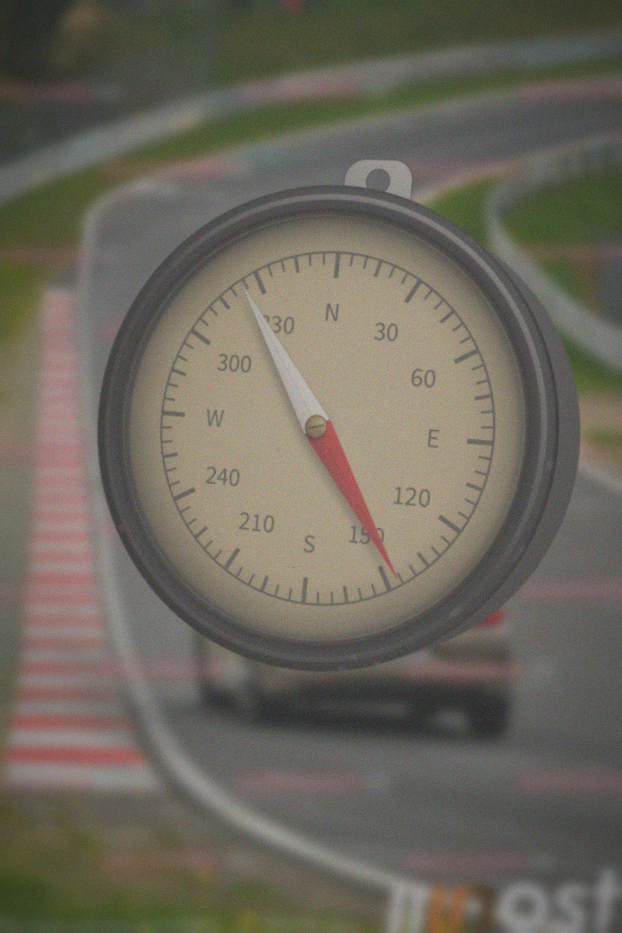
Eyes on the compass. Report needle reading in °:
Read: 145 °
